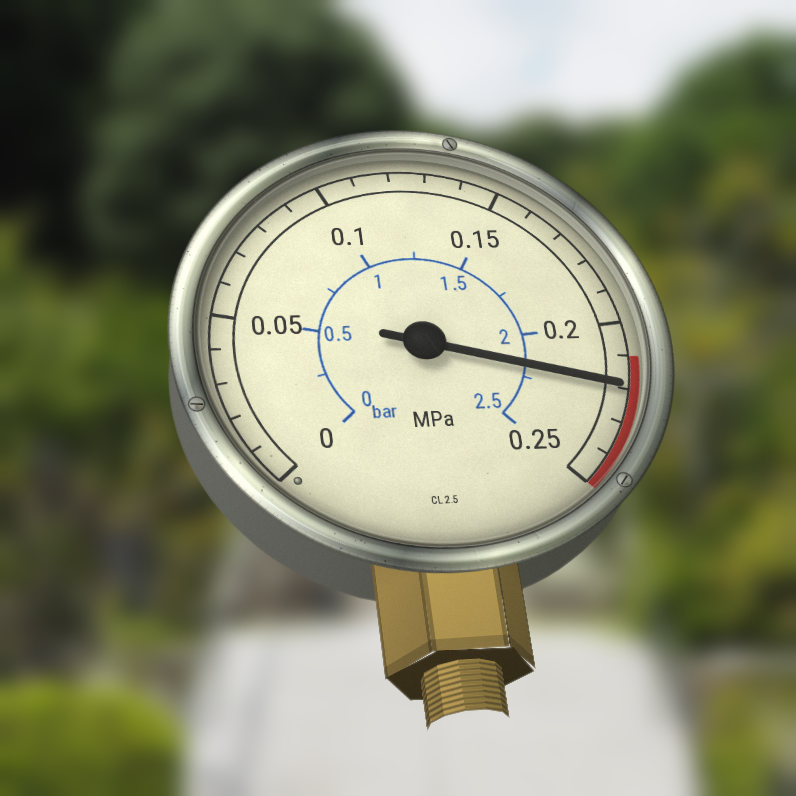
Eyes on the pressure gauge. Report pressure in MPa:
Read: 0.22 MPa
